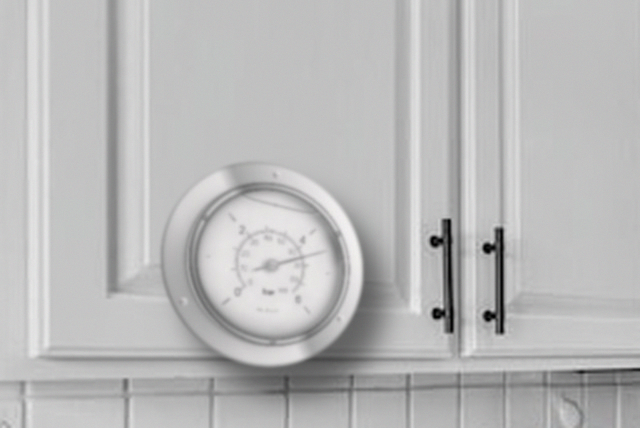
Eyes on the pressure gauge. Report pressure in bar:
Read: 4.5 bar
